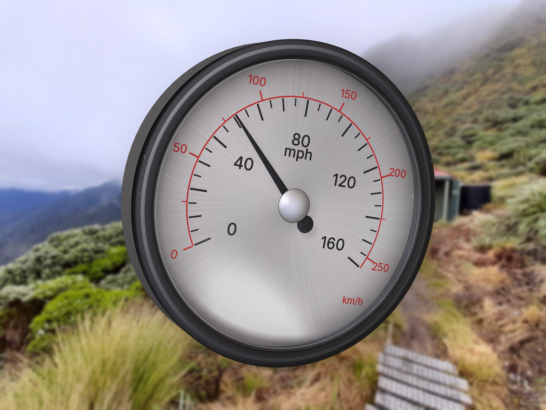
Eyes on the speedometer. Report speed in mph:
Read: 50 mph
